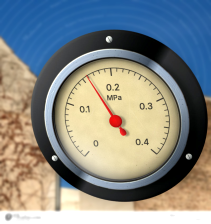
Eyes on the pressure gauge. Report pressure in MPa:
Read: 0.16 MPa
